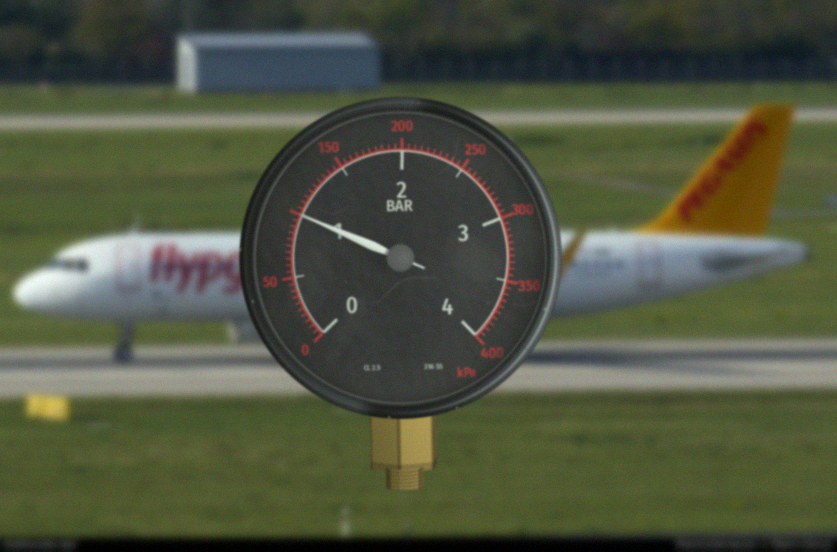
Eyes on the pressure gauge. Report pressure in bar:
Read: 1 bar
